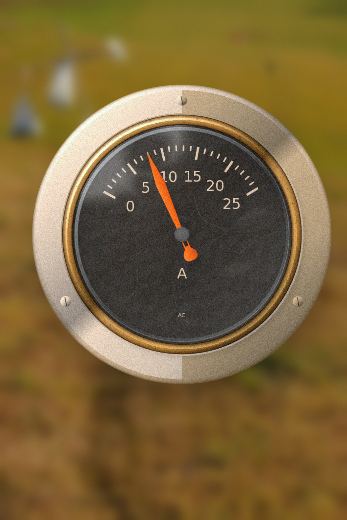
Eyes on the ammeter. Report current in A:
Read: 8 A
